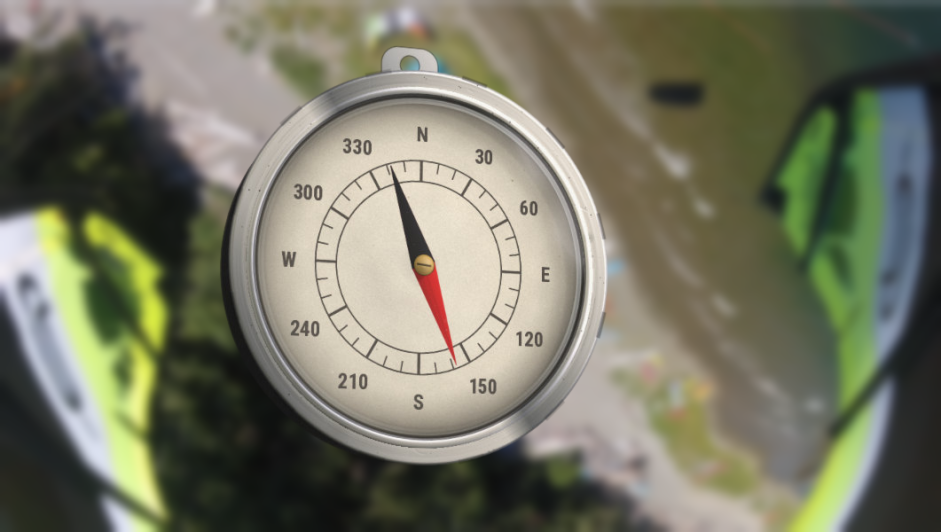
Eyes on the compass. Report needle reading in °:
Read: 160 °
